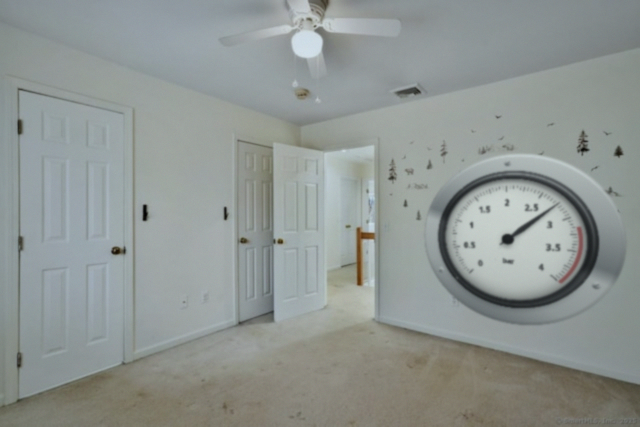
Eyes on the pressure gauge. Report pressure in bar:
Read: 2.75 bar
